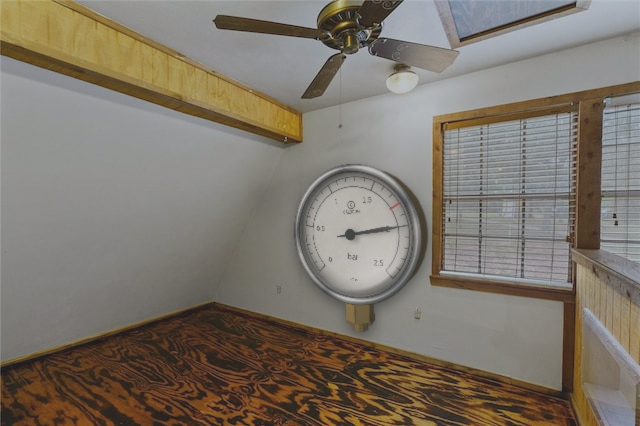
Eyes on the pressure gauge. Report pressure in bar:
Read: 2 bar
